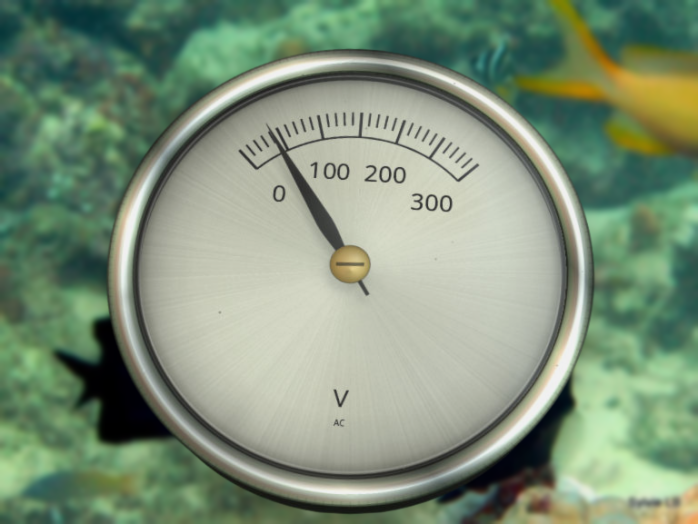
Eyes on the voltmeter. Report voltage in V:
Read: 40 V
